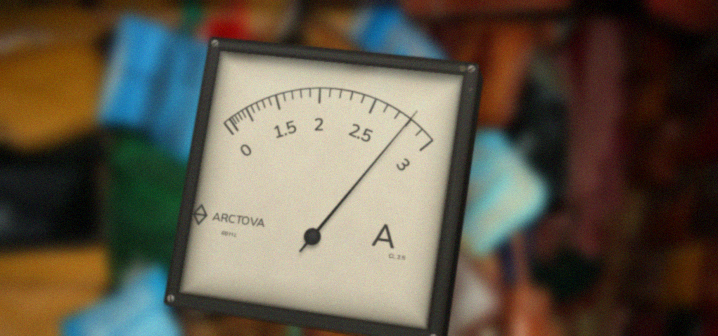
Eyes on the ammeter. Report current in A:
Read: 2.8 A
